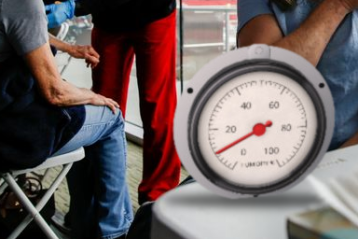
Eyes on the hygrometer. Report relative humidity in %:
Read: 10 %
